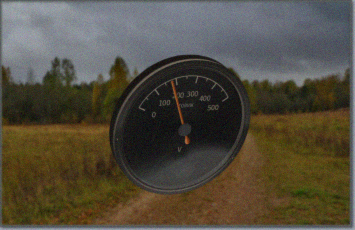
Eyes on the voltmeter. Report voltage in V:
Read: 175 V
